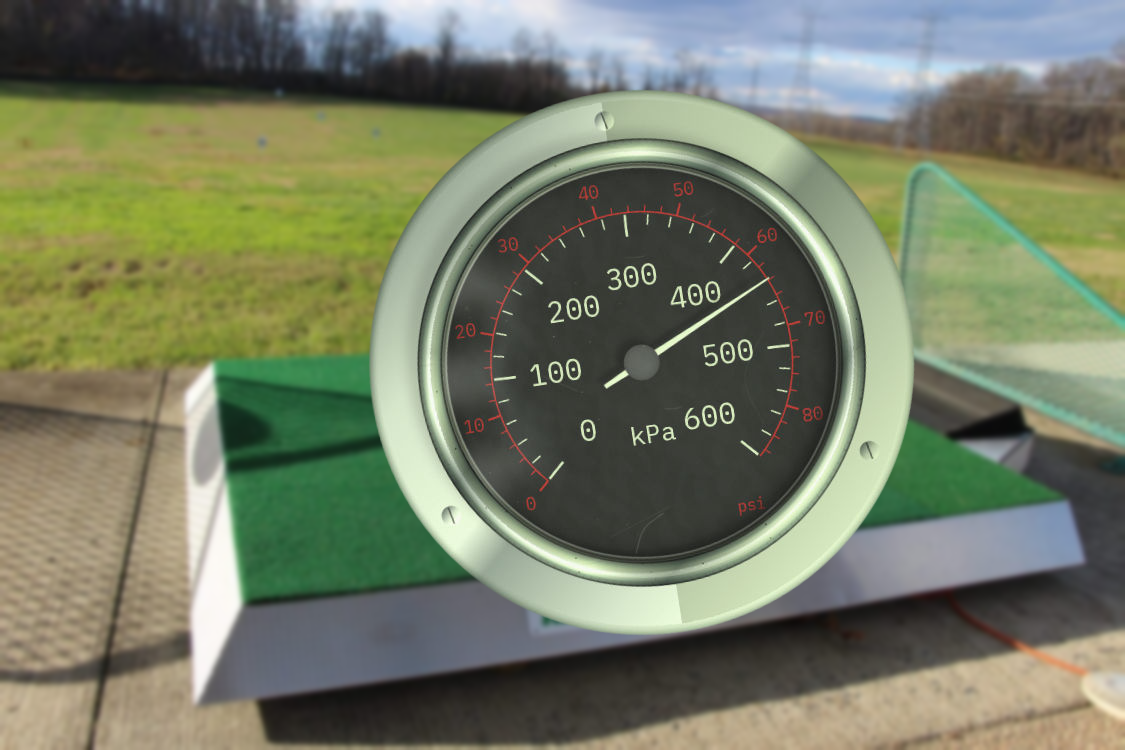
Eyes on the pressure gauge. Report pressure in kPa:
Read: 440 kPa
